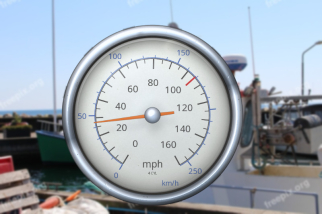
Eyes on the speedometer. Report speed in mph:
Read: 27.5 mph
